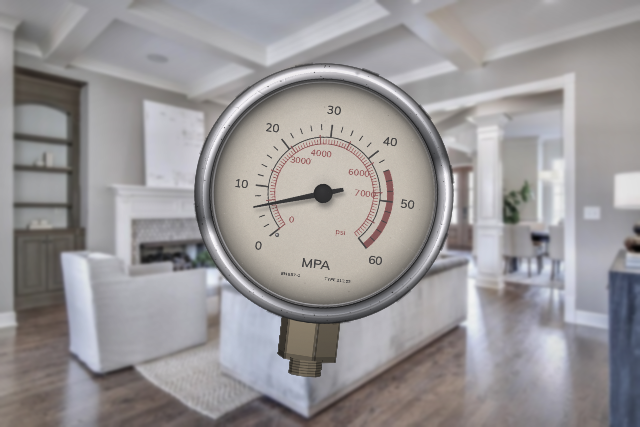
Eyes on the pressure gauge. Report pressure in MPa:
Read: 6 MPa
